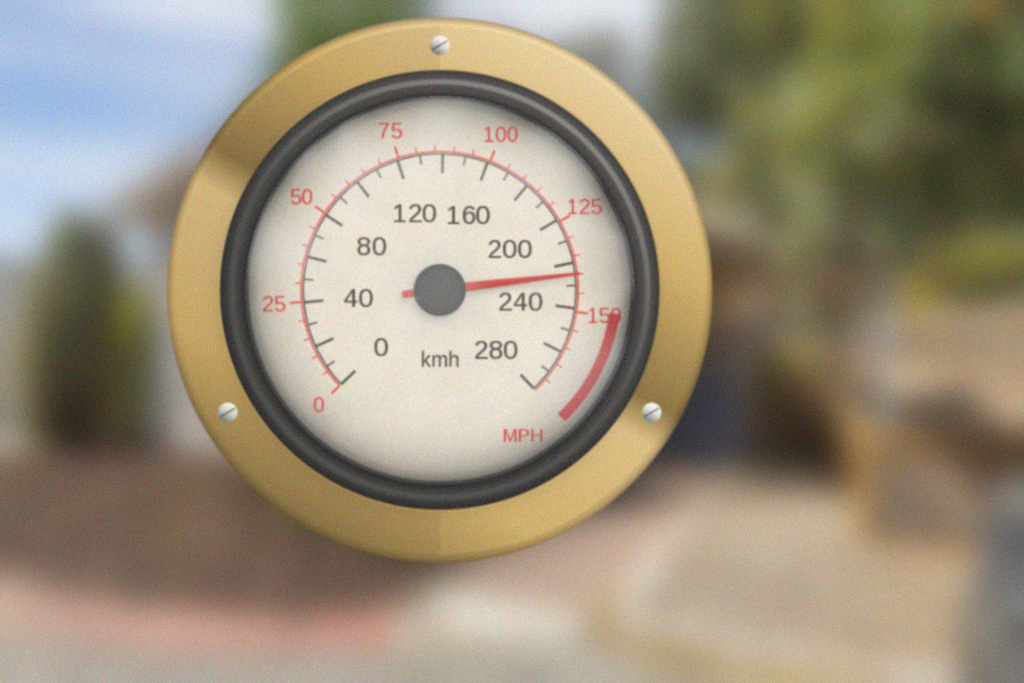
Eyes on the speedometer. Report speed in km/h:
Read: 225 km/h
